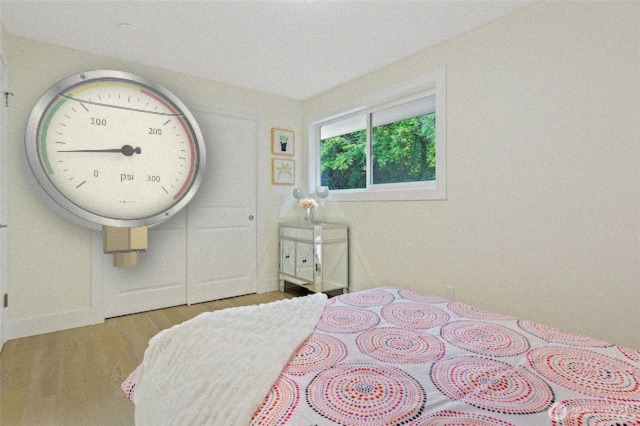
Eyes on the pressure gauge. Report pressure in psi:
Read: 40 psi
